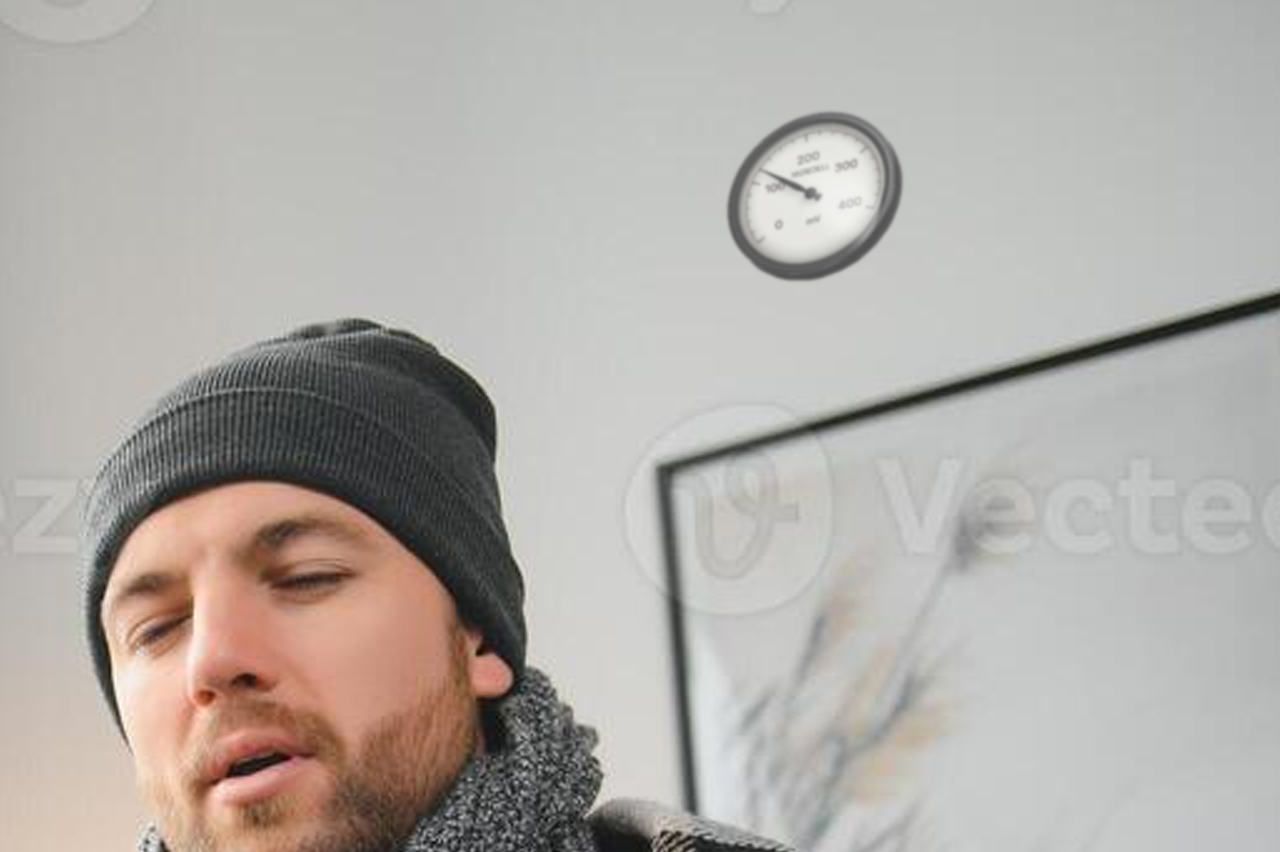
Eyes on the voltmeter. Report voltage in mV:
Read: 120 mV
